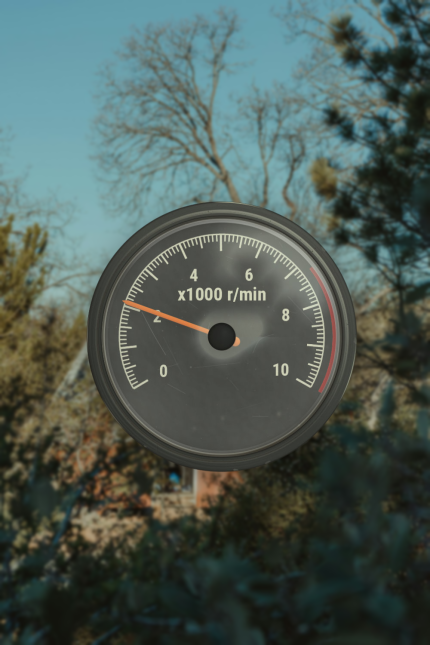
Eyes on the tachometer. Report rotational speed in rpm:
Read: 2100 rpm
